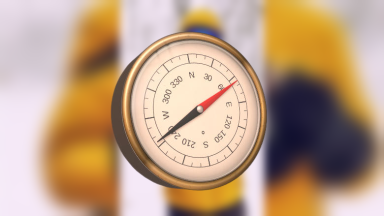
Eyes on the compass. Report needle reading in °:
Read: 65 °
